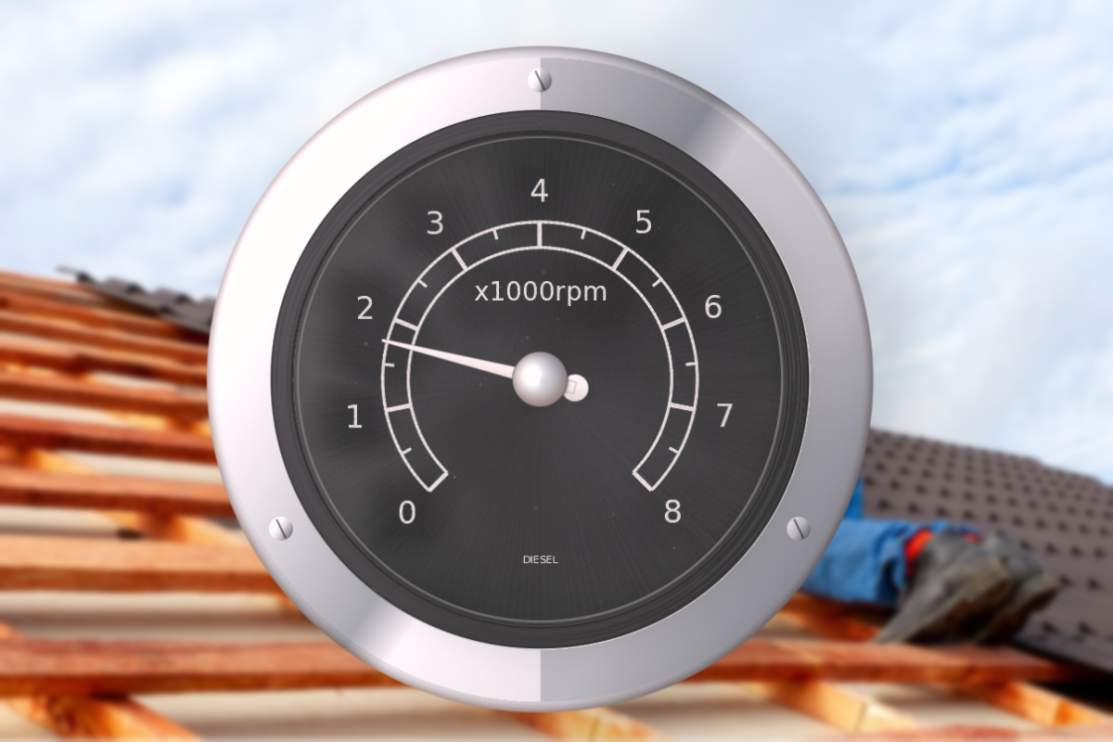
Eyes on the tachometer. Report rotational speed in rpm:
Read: 1750 rpm
